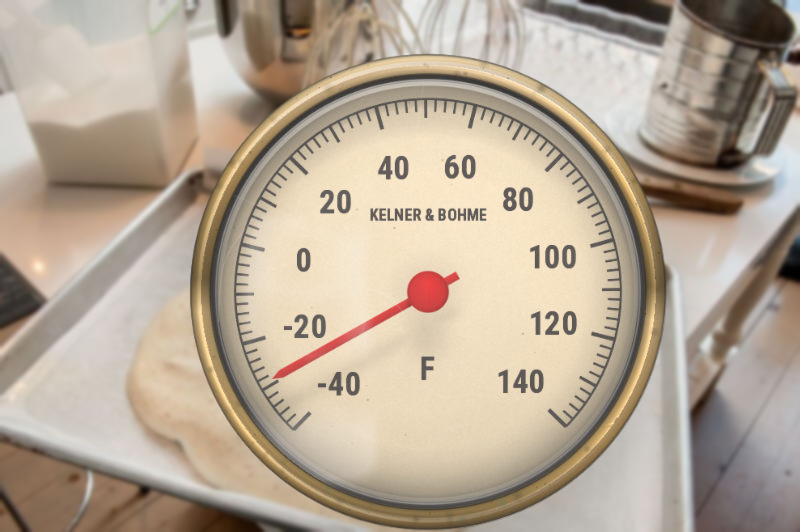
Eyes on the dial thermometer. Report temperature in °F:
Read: -29 °F
